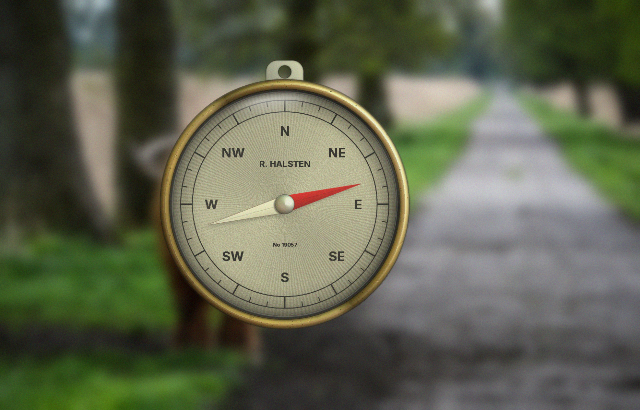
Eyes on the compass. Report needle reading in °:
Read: 75 °
